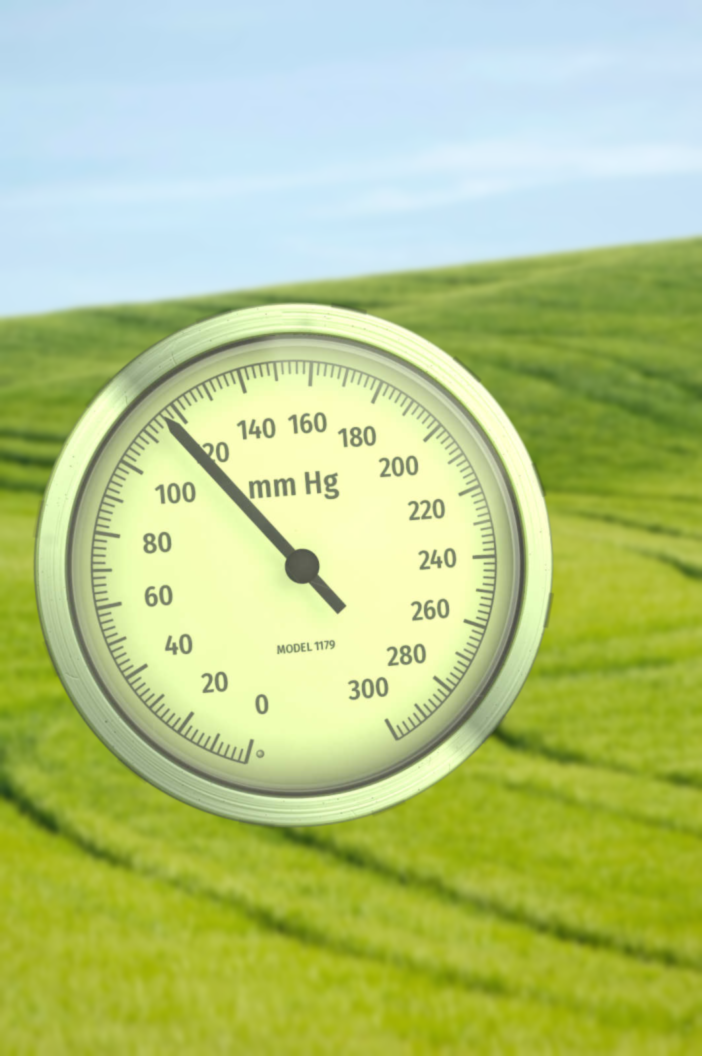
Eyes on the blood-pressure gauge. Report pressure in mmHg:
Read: 116 mmHg
